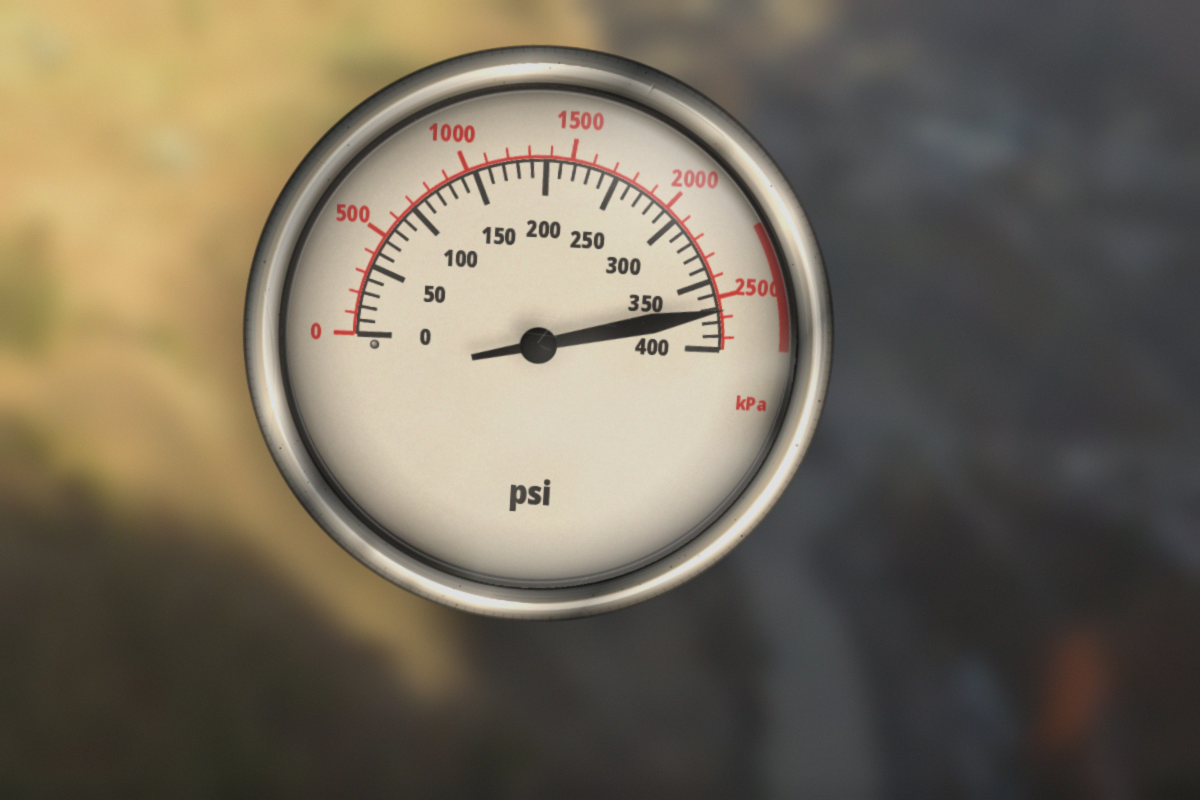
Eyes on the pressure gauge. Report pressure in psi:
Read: 370 psi
